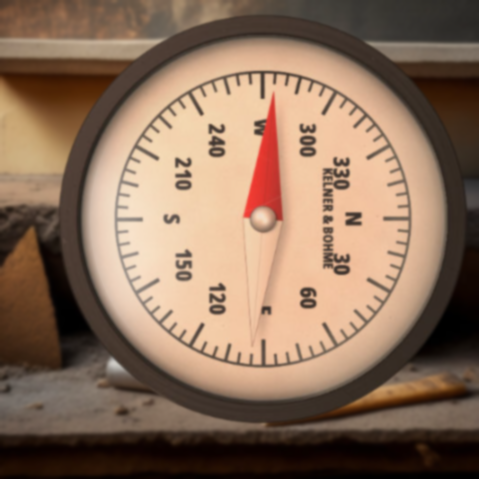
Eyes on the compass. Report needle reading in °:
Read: 275 °
